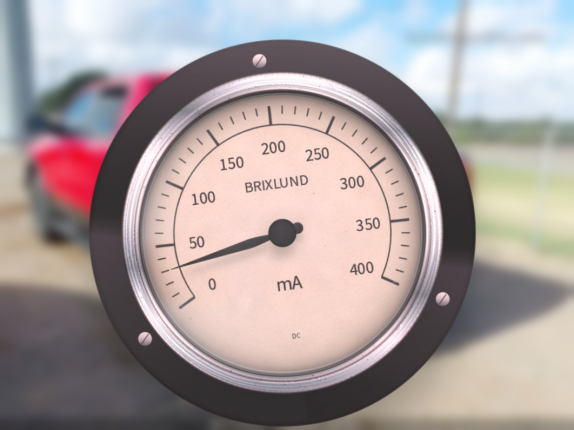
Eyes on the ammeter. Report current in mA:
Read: 30 mA
